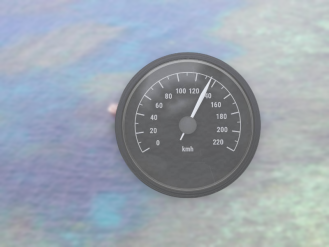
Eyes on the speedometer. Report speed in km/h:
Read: 135 km/h
